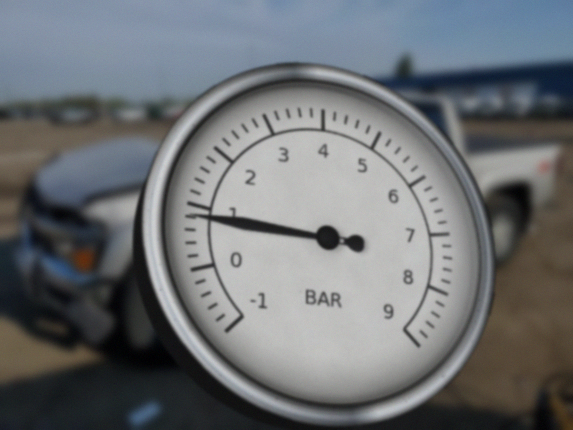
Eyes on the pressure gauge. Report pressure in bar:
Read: 0.8 bar
